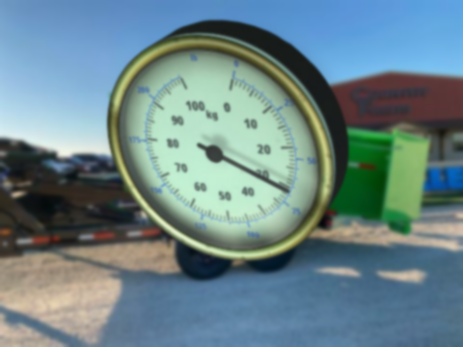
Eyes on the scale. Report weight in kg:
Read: 30 kg
